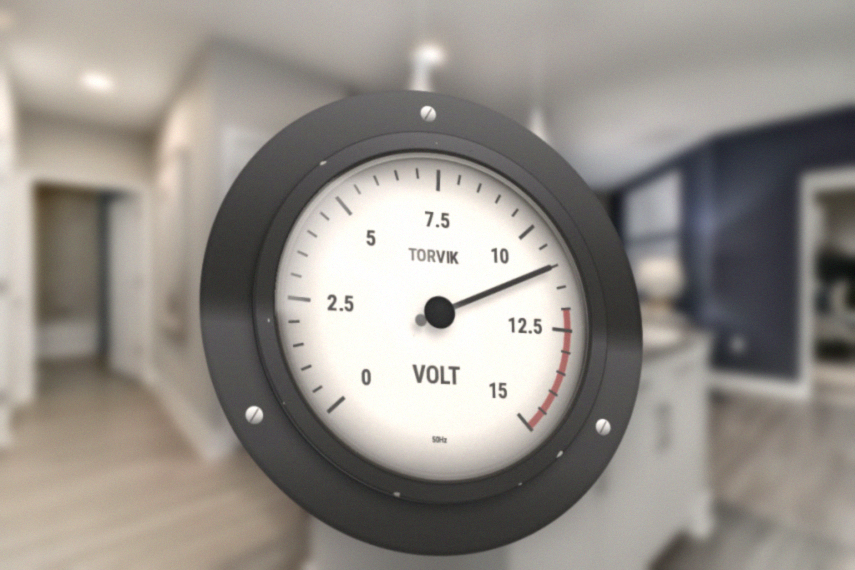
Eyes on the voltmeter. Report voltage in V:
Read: 11 V
